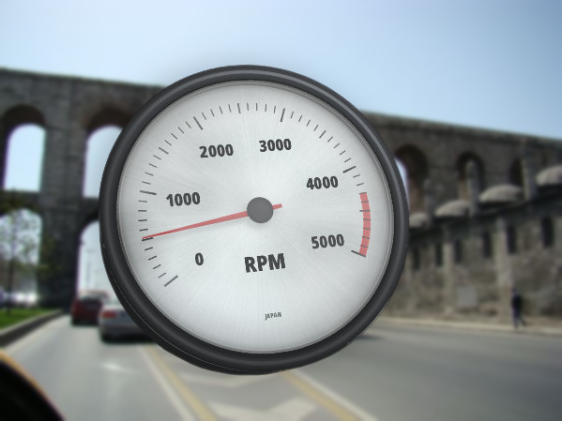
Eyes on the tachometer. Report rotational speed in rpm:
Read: 500 rpm
